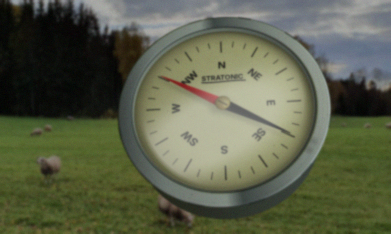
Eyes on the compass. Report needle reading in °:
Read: 300 °
